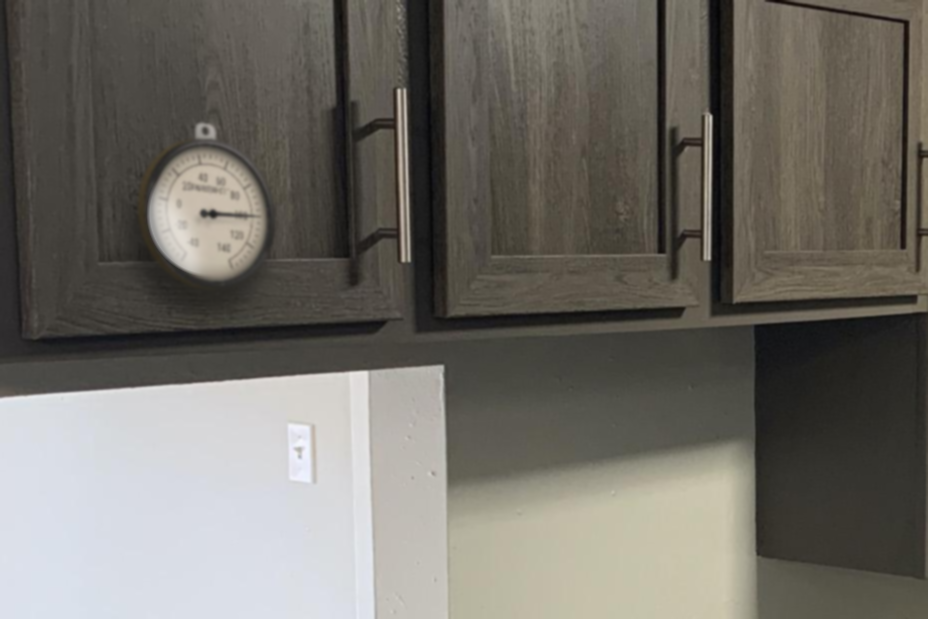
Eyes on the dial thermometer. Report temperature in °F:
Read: 100 °F
